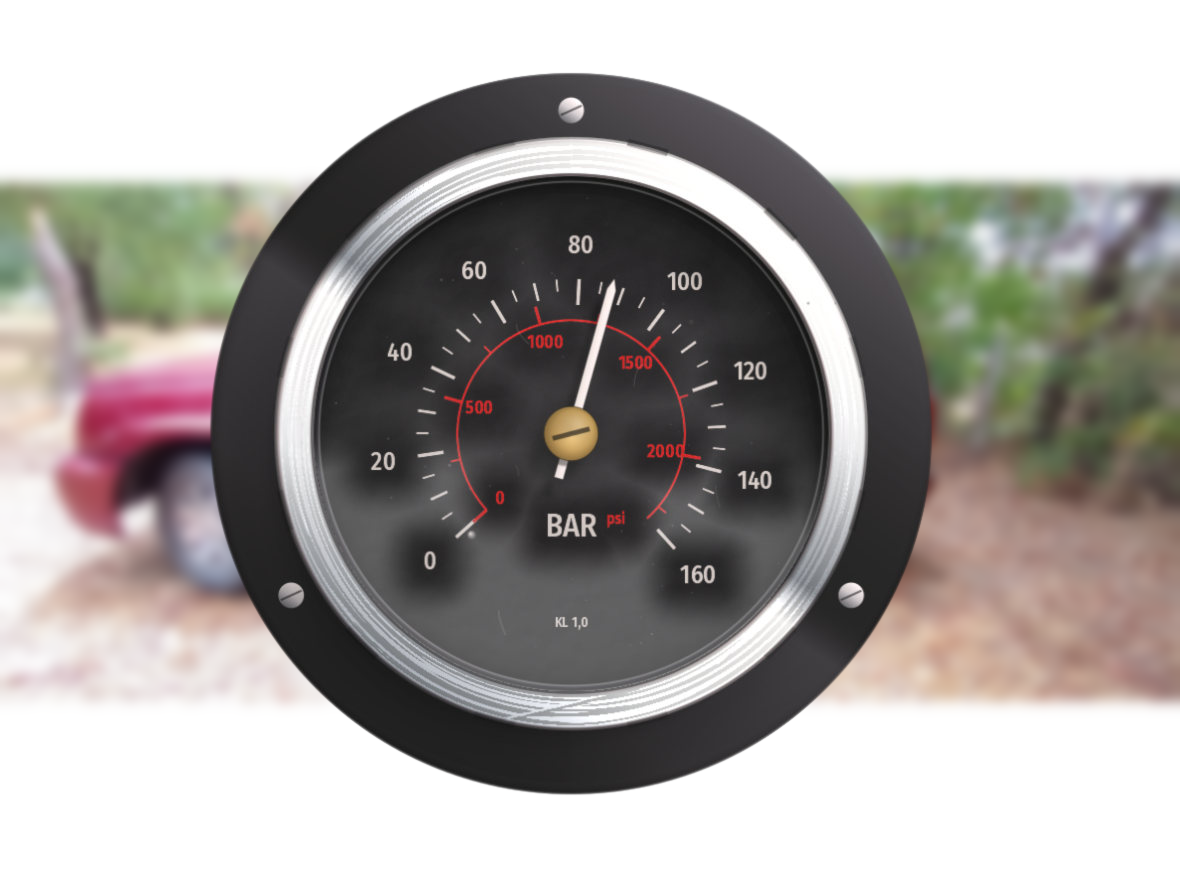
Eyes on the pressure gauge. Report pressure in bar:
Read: 87.5 bar
